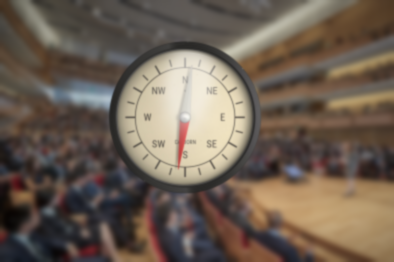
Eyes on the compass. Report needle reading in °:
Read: 187.5 °
